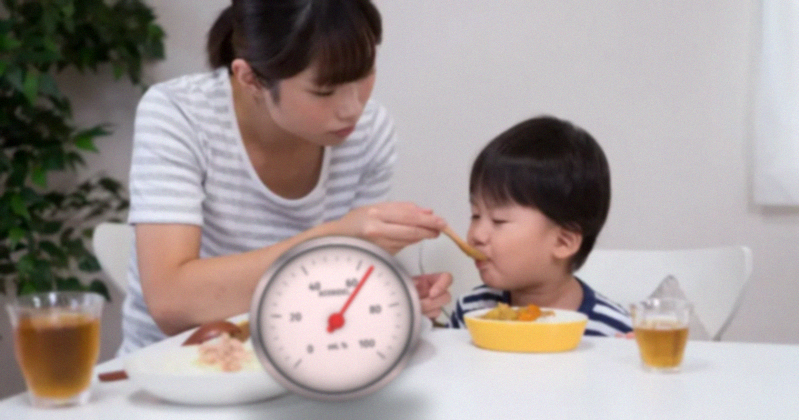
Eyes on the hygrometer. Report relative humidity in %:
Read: 64 %
